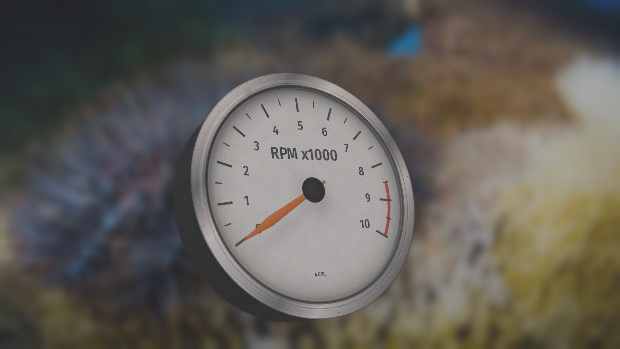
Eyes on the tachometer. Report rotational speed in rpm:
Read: 0 rpm
